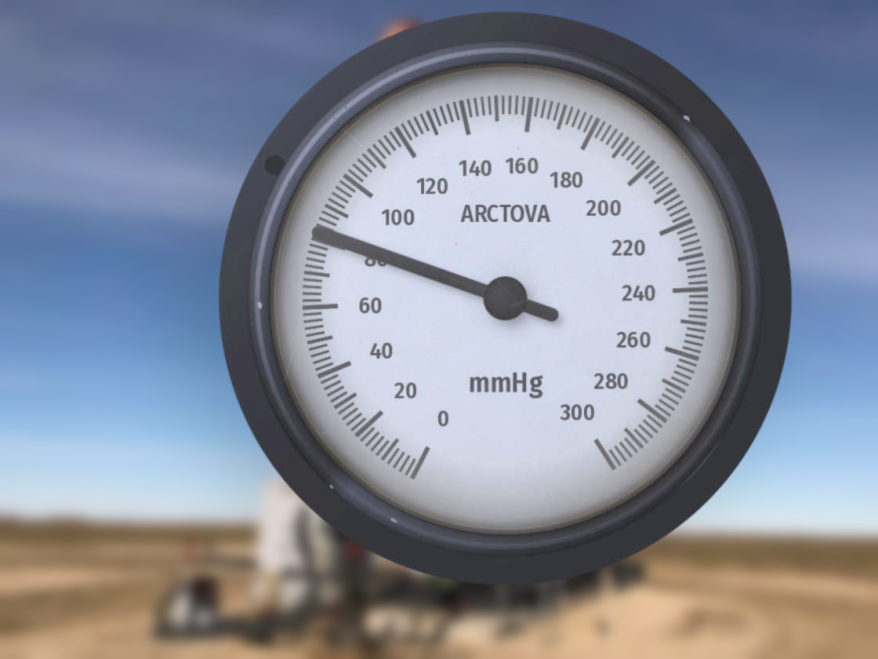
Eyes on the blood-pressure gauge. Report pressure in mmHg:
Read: 82 mmHg
